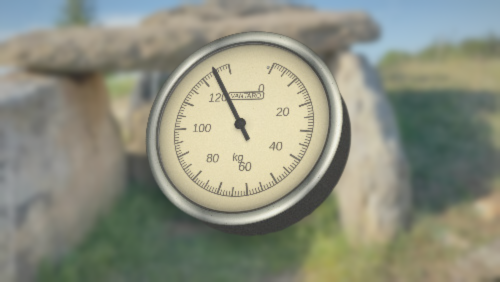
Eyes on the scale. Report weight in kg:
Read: 125 kg
